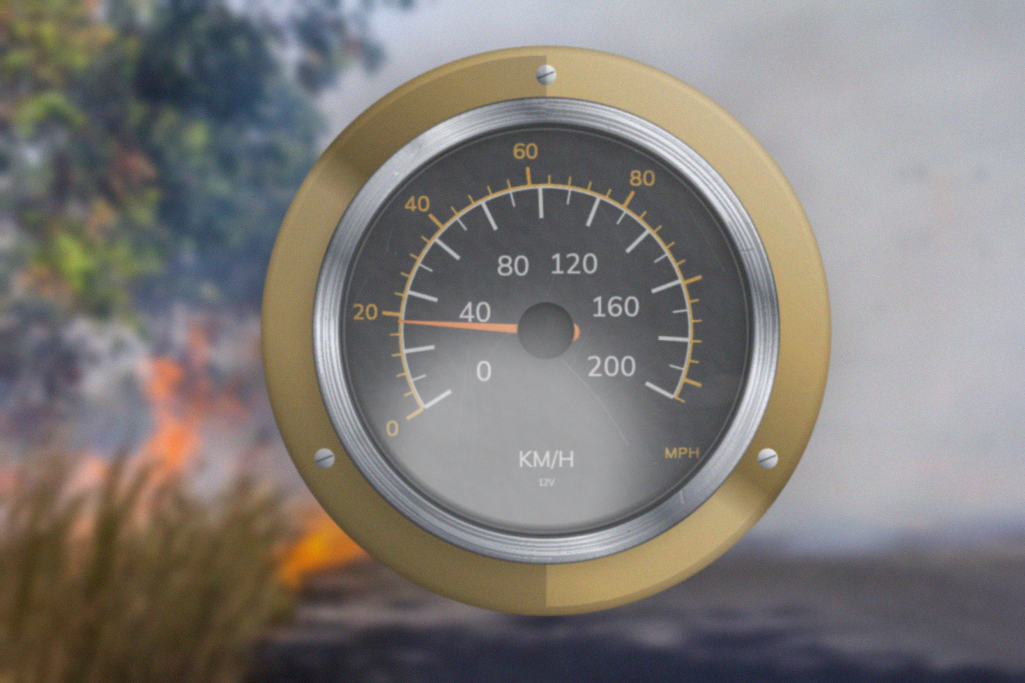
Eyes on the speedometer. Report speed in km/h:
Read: 30 km/h
